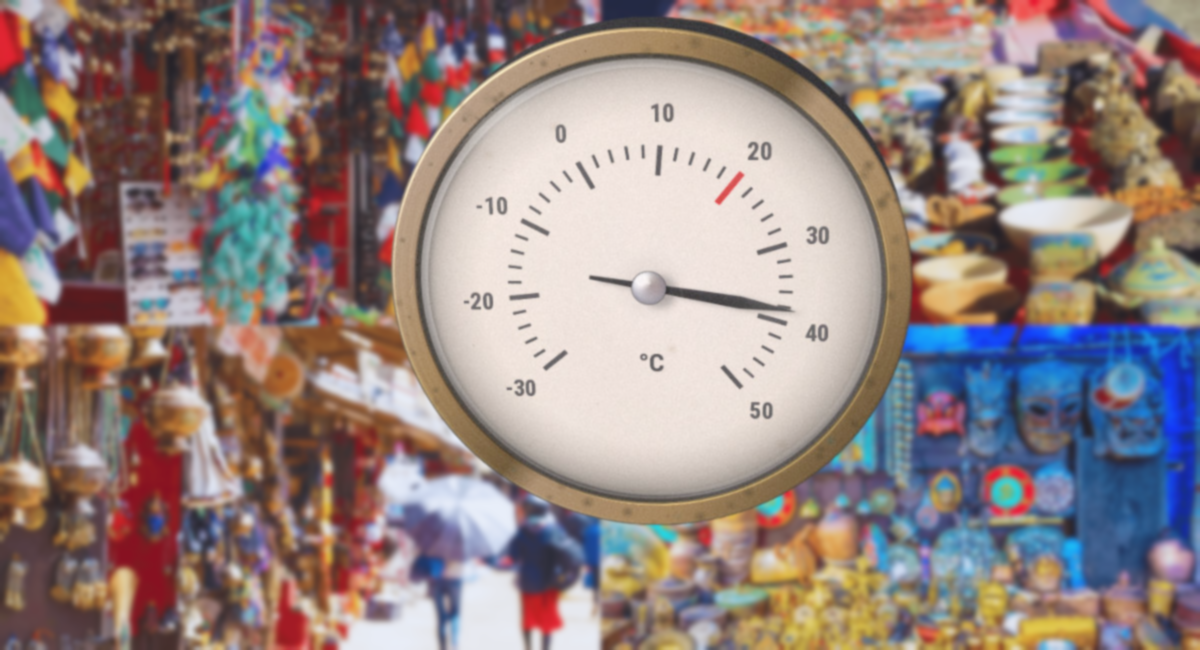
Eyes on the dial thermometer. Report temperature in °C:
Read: 38 °C
